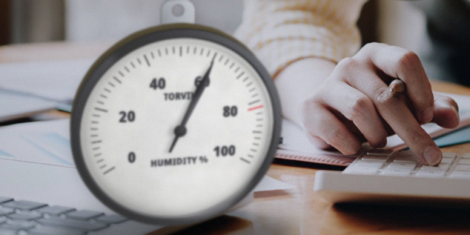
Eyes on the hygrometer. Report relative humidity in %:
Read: 60 %
